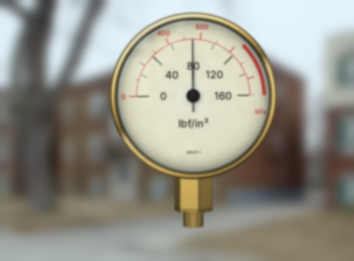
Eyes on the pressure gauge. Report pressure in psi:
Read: 80 psi
